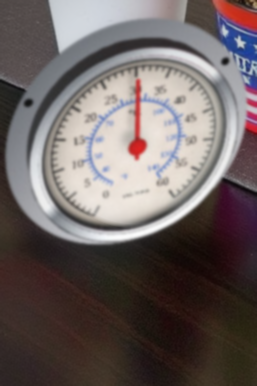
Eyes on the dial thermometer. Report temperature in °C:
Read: 30 °C
